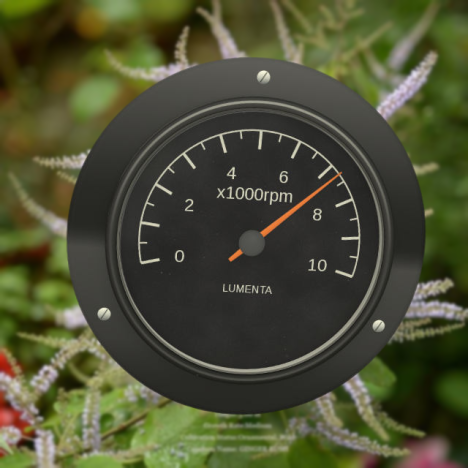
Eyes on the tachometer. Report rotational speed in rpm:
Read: 7250 rpm
